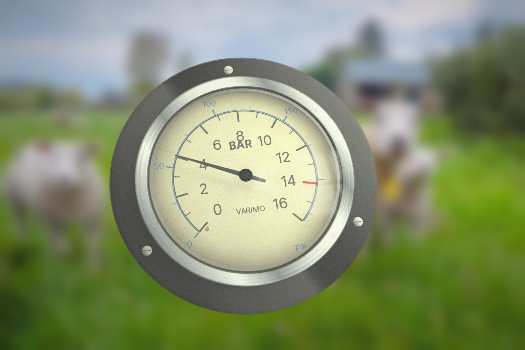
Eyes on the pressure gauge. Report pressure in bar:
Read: 4 bar
